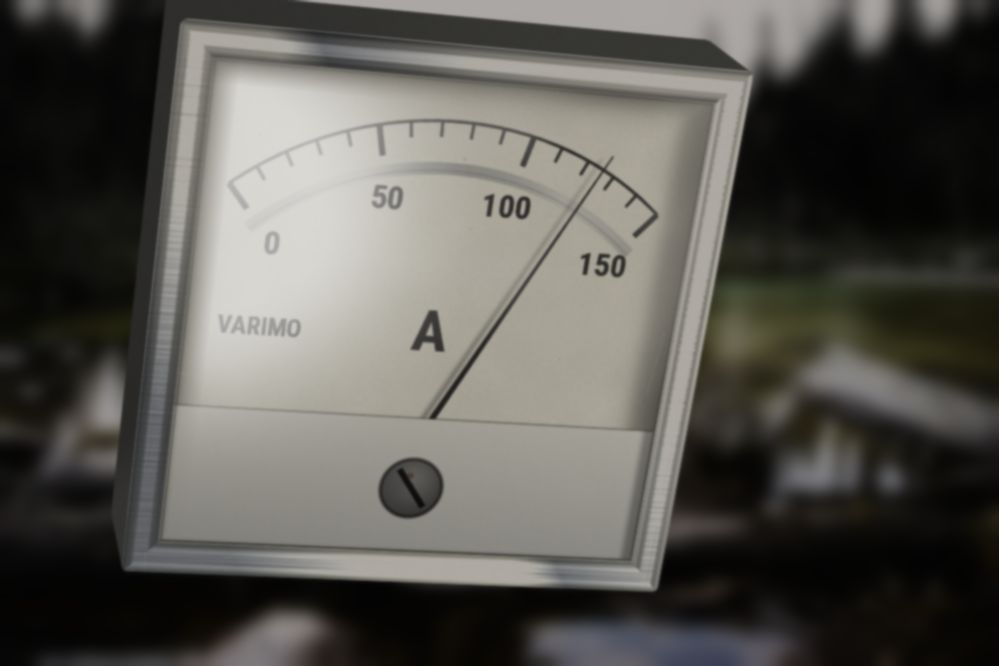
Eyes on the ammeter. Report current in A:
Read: 125 A
